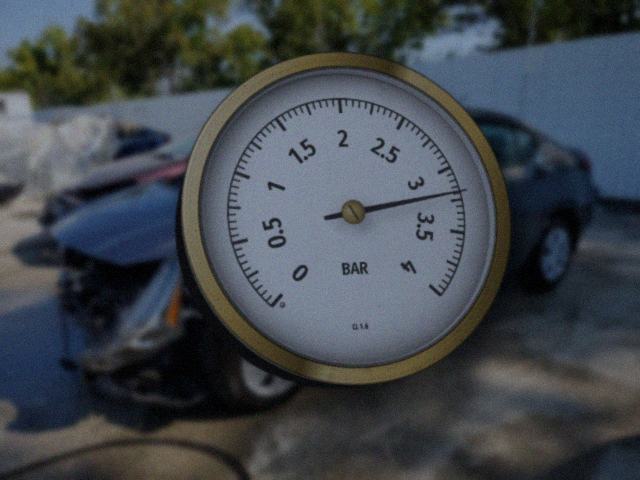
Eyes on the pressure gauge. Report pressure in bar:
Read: 3.2 bar
